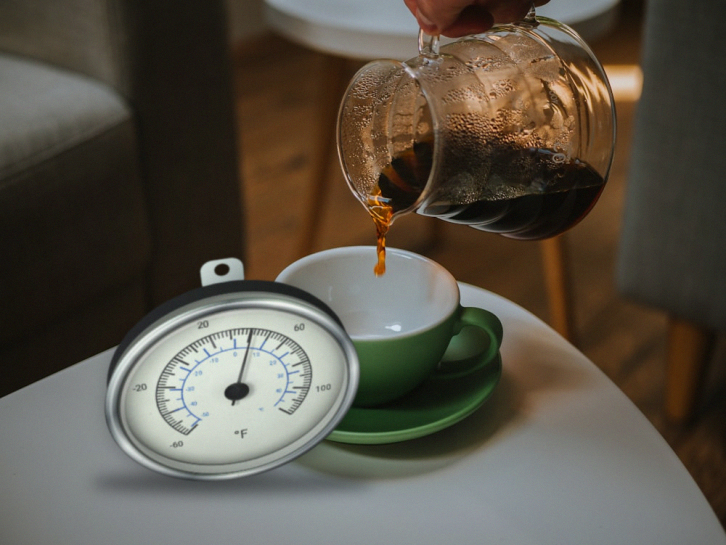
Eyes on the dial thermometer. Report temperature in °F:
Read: 40 °F
